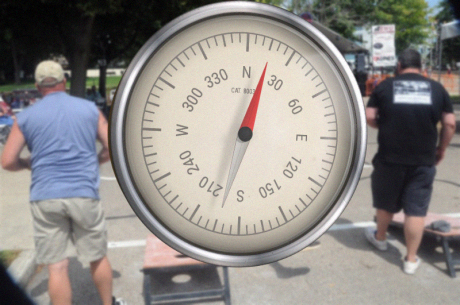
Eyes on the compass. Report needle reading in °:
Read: 15 °
